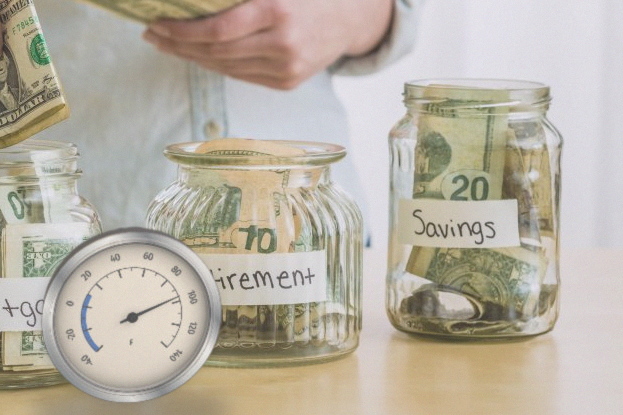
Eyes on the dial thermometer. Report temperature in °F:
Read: 95 °F
